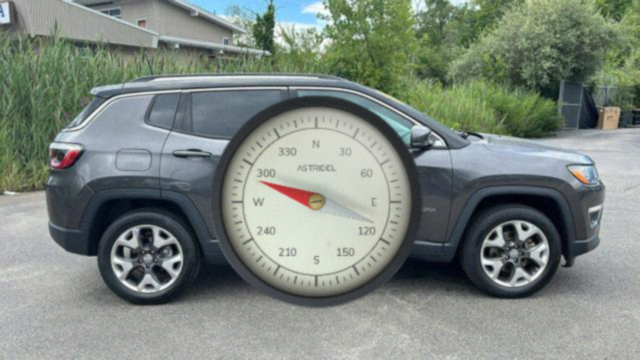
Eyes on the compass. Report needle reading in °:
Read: 290 °
